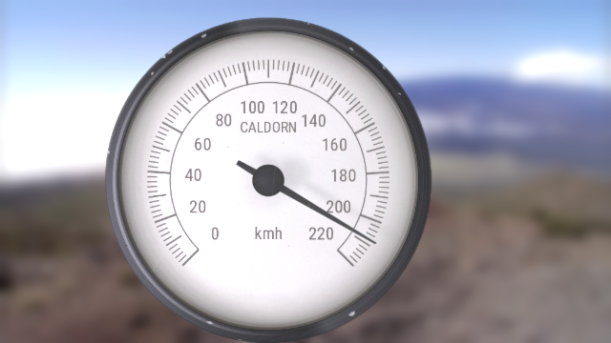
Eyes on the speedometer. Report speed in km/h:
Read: 208 km/h
